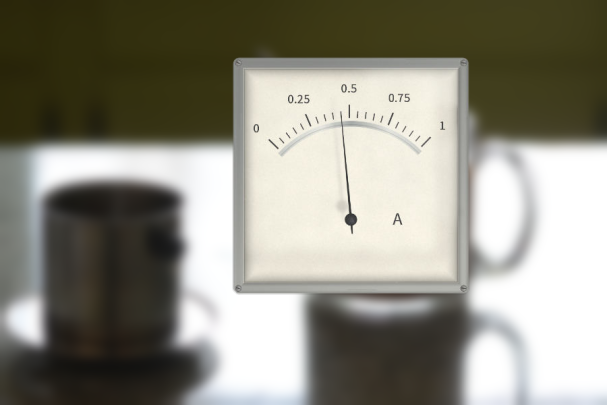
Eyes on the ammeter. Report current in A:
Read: 0.45 A
